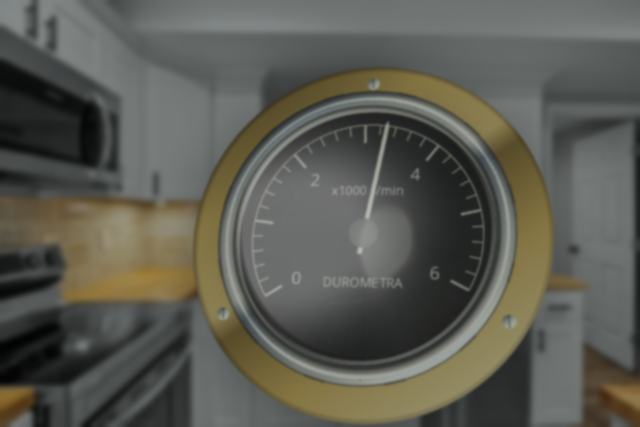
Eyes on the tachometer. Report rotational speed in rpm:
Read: 3300 rpm
